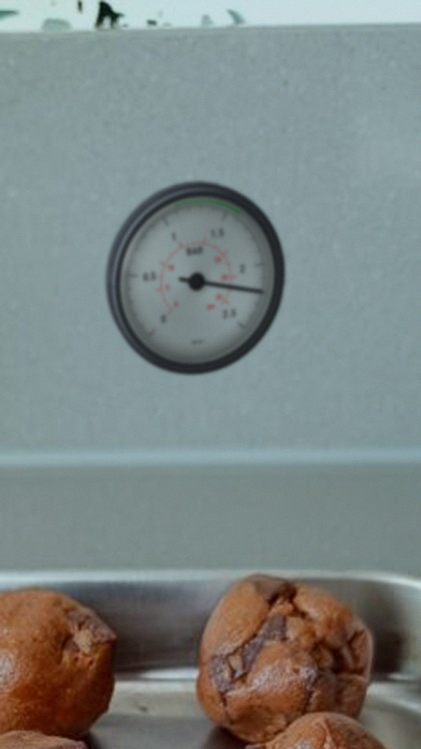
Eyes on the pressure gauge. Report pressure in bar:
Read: 2.2 bar
